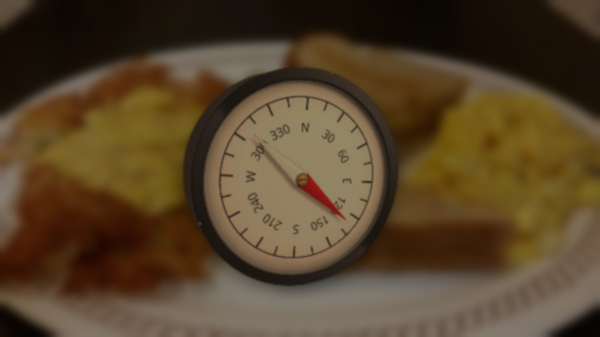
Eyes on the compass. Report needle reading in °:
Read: 127.5 °
